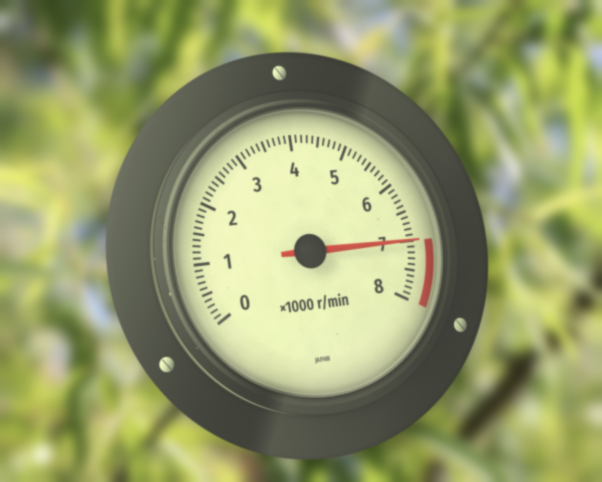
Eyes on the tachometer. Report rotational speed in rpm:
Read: 7000 rpm
